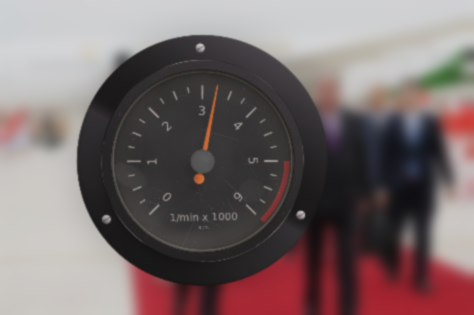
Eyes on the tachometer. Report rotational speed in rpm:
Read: 3250 rpm
